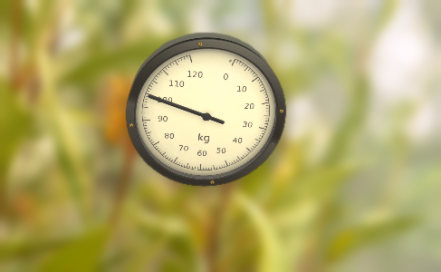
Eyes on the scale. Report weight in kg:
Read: 100 kg
